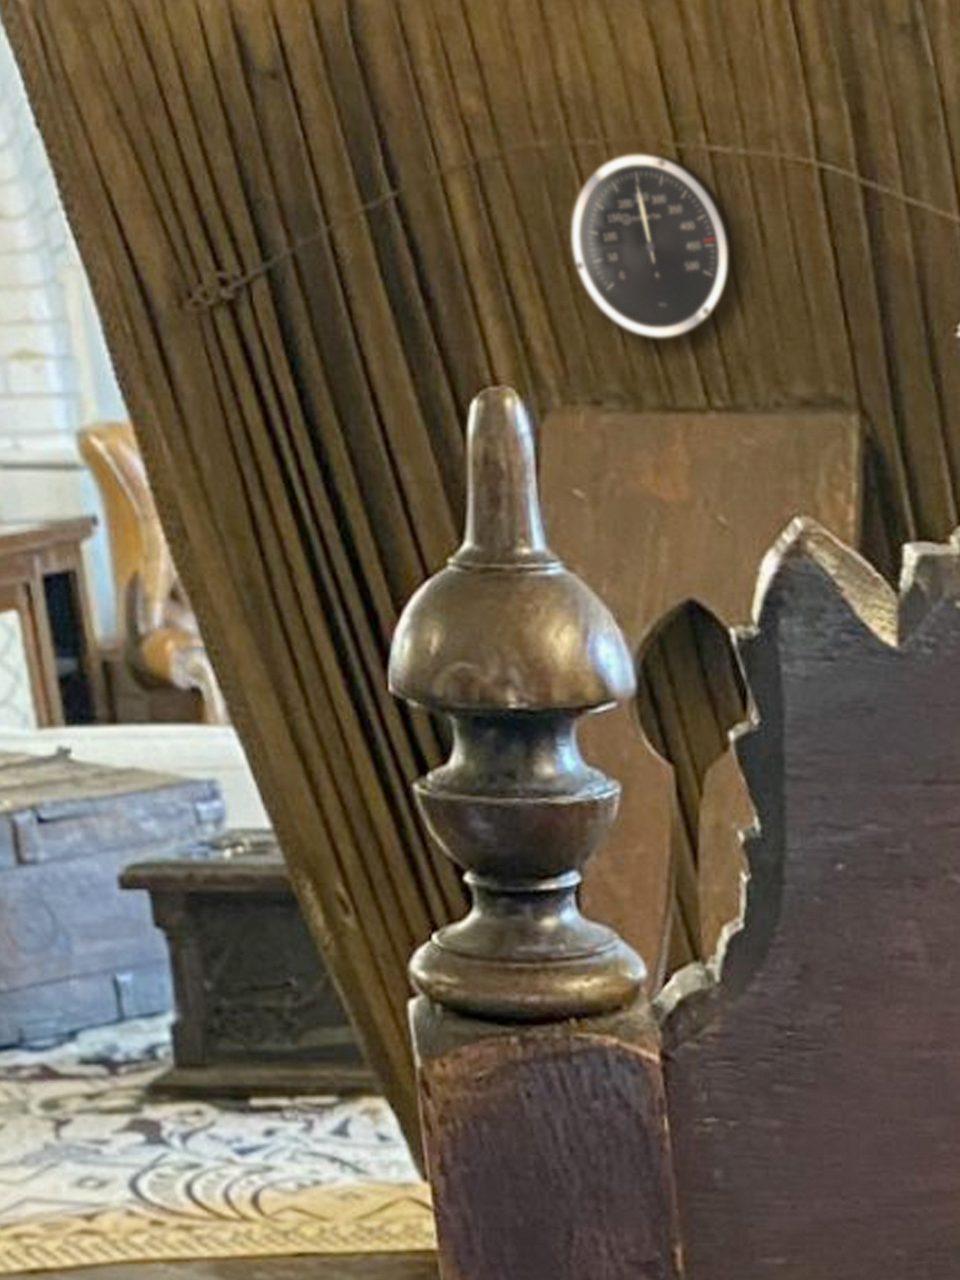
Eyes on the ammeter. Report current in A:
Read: 250 A
